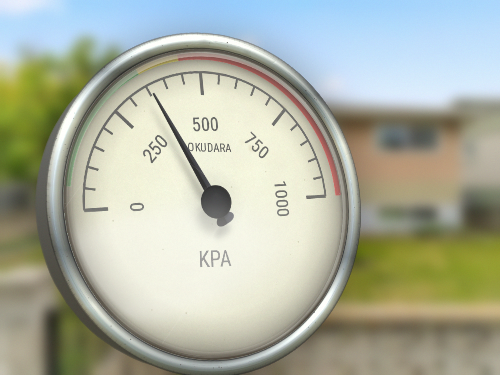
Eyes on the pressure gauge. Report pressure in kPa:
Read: 350 kPa
